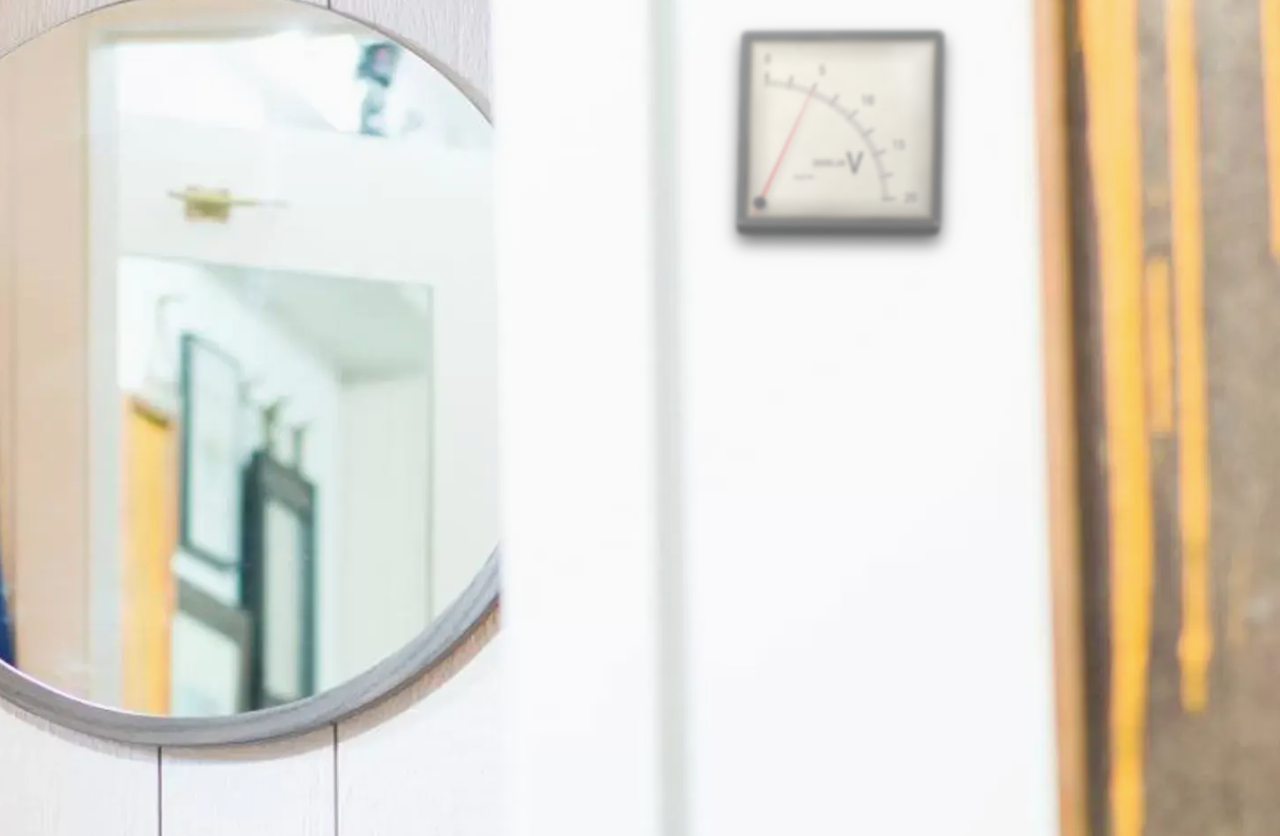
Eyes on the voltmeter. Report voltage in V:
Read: 5 V
